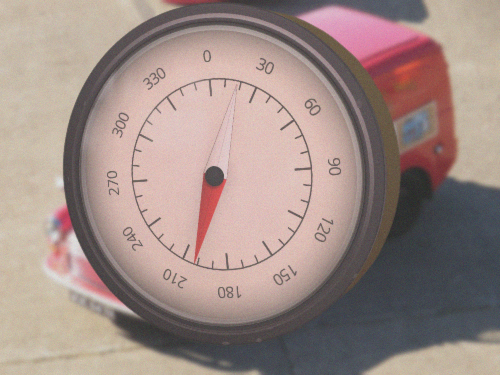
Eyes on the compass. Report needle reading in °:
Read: 200 °
